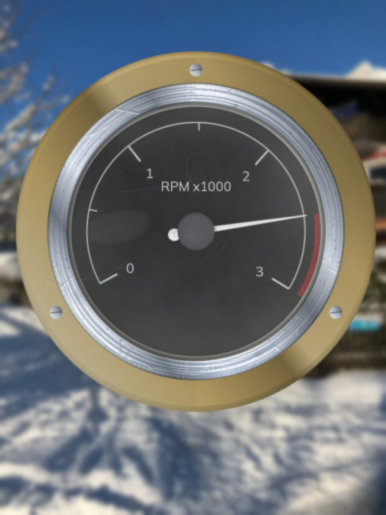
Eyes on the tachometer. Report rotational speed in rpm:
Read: 2500 rpm
